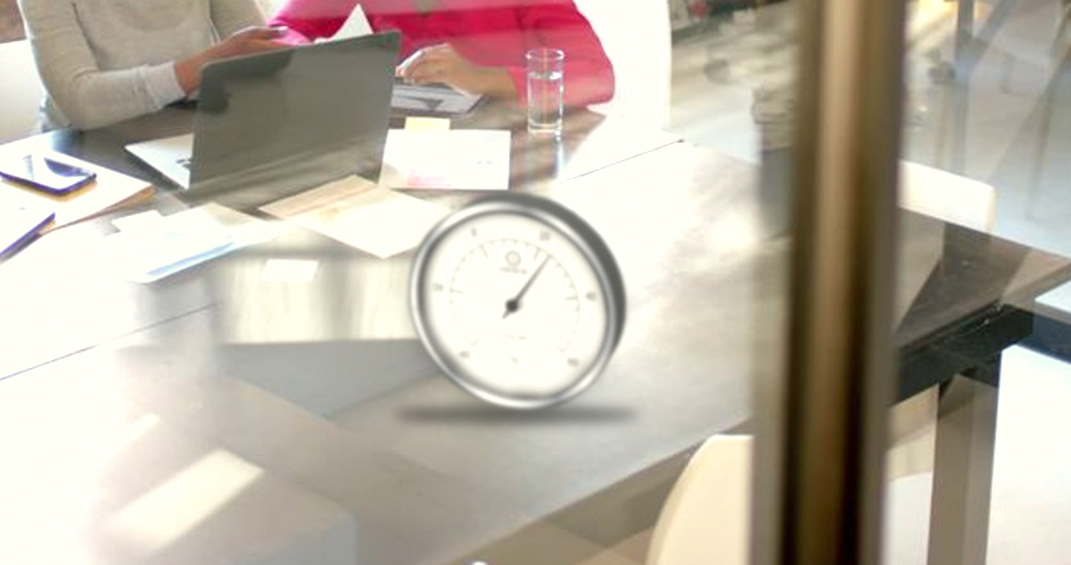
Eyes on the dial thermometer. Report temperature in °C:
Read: 24 °C
